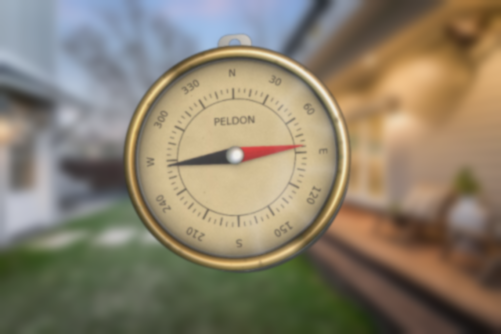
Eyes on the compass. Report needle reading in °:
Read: 85 °
